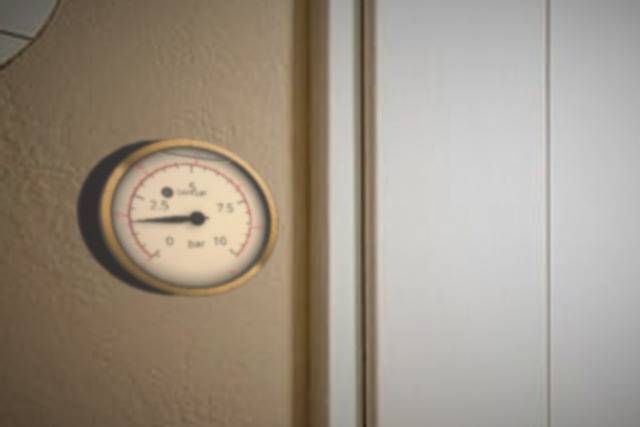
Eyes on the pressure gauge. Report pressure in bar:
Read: 1.5 bar
